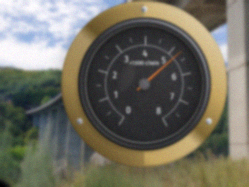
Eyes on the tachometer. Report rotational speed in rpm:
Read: 5250 rpm
